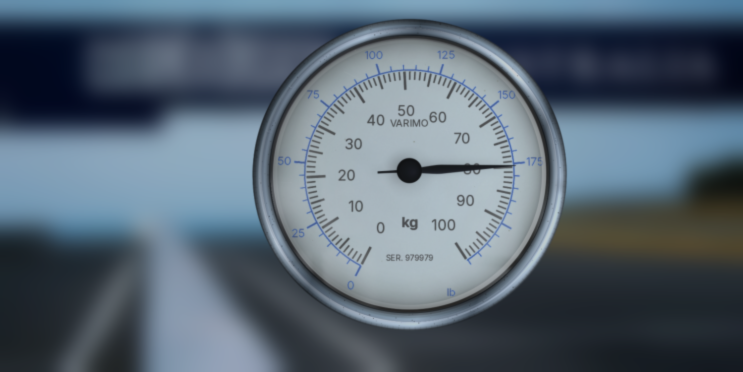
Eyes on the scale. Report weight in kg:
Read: 80 kg
